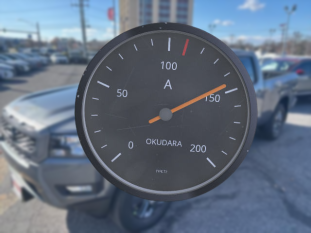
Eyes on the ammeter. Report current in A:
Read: 145 A
